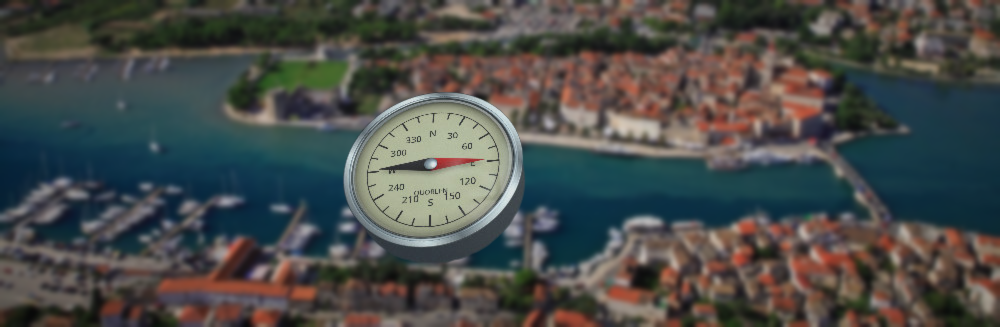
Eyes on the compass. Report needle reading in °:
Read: 90 °
